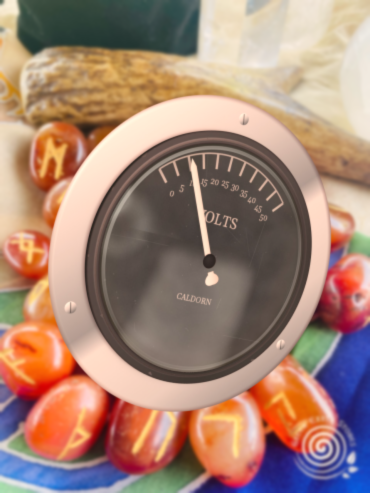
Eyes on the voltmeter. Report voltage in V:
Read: 10 V
